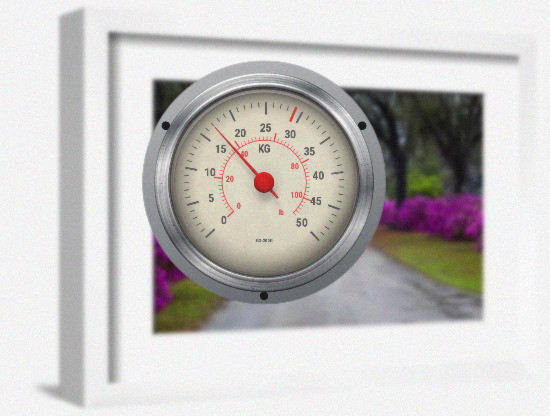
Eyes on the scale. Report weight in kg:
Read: 17 kg
